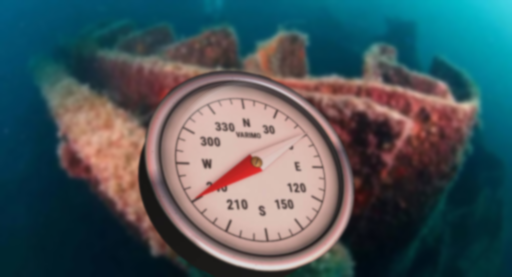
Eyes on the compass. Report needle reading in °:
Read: 240 °
